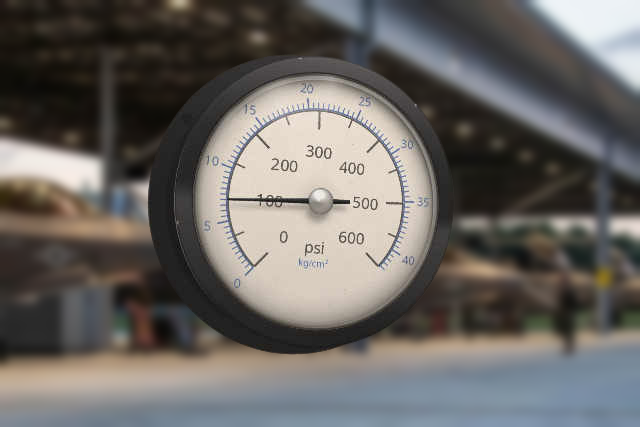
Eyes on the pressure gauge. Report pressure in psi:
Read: 100 psi
